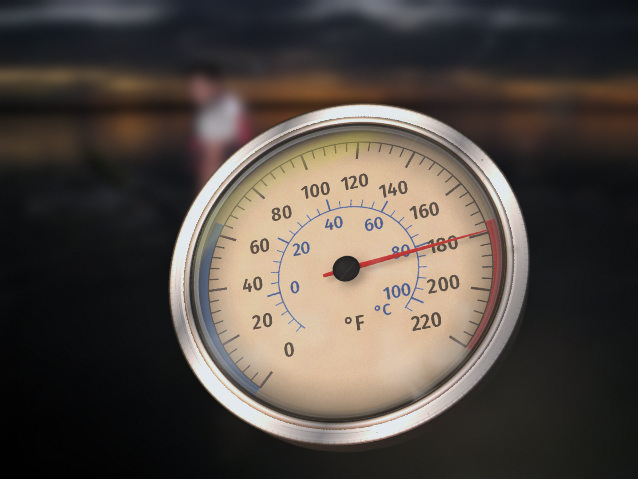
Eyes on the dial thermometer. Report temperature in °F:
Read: 180 °F
